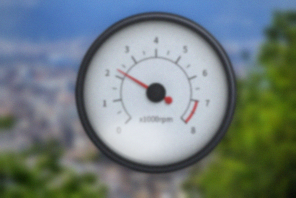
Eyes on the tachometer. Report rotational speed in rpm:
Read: 2250 rpm
